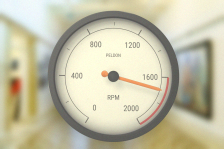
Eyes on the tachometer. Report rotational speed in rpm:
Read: 1700 rpm
